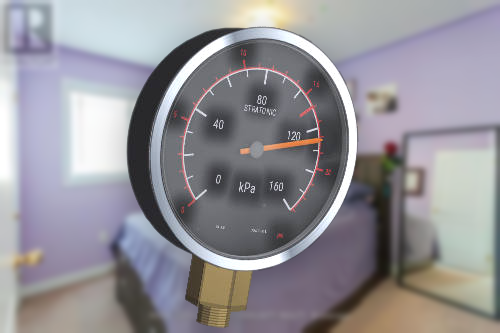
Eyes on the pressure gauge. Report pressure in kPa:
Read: 125 kPa
